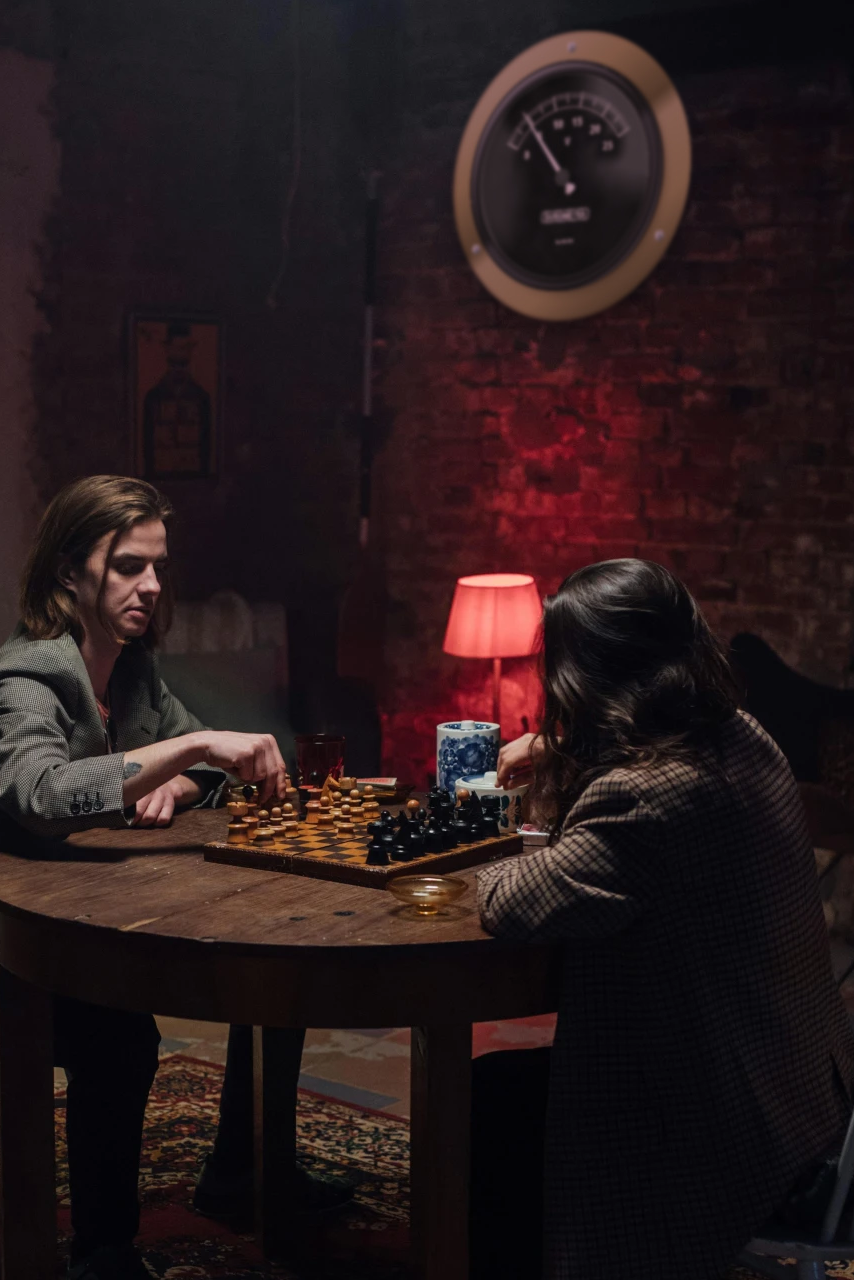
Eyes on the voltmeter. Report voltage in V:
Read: 5 V
